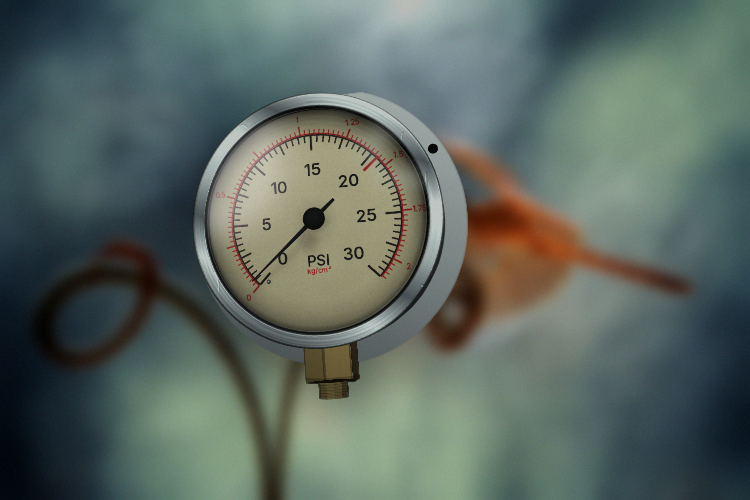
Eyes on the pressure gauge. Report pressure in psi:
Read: 0.5 psi
